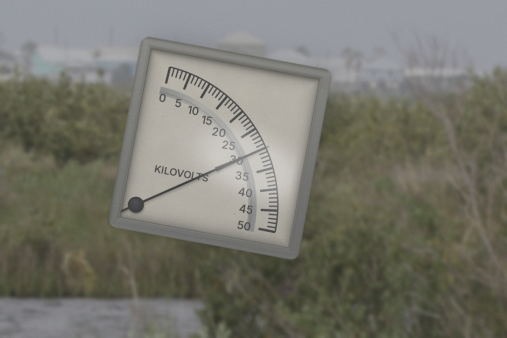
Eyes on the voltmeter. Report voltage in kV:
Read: 30 kV
